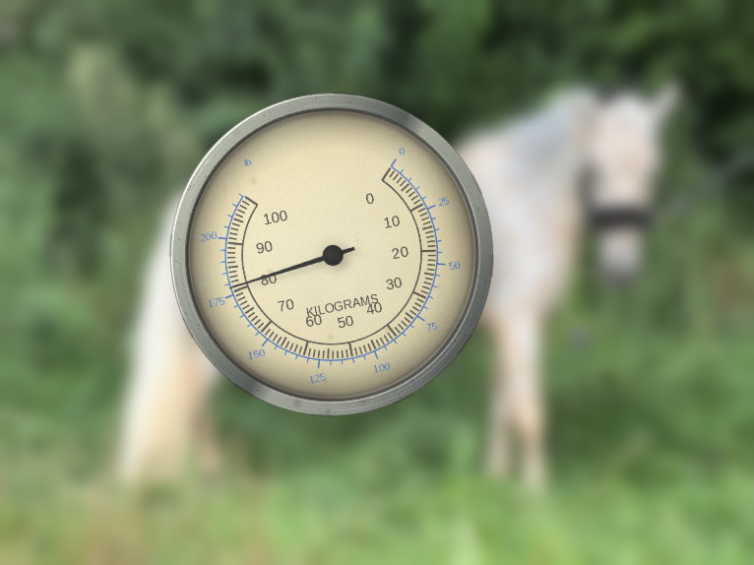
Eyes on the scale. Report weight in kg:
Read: 81 kg
